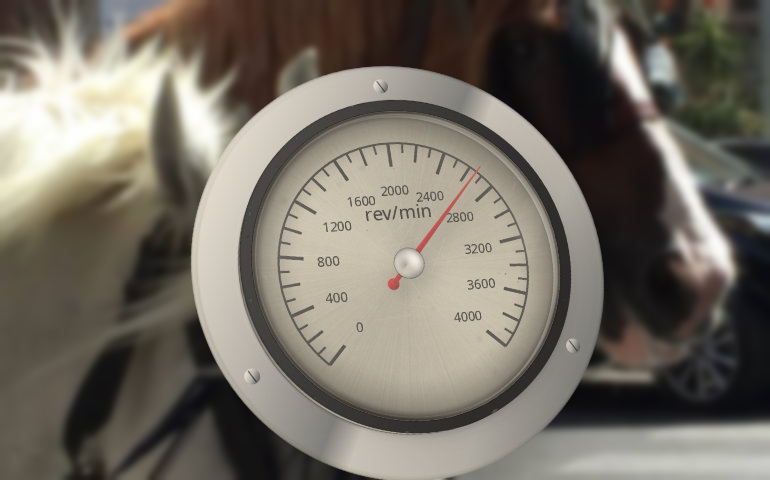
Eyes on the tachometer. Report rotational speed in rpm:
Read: 2650 rpm
